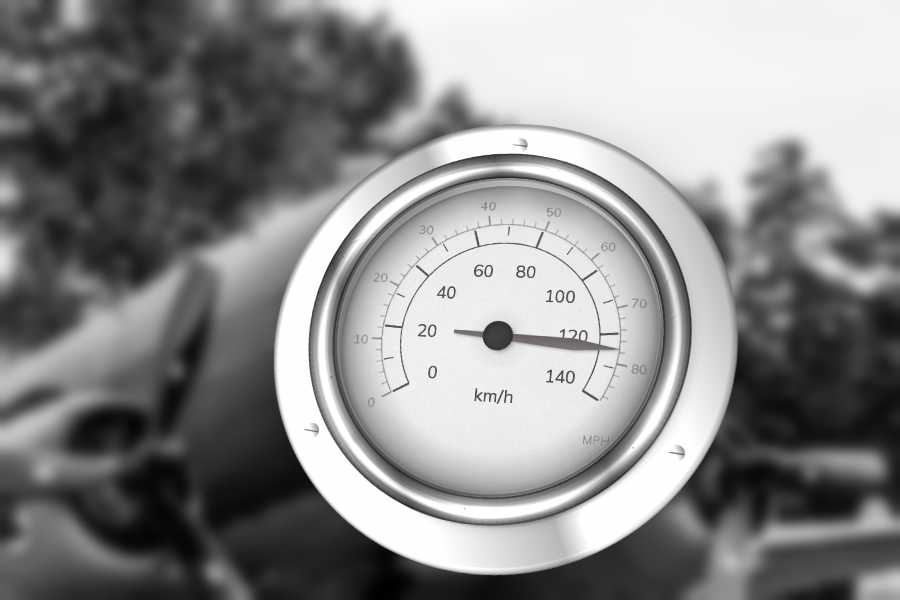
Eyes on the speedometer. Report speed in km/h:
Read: 125 km/h
